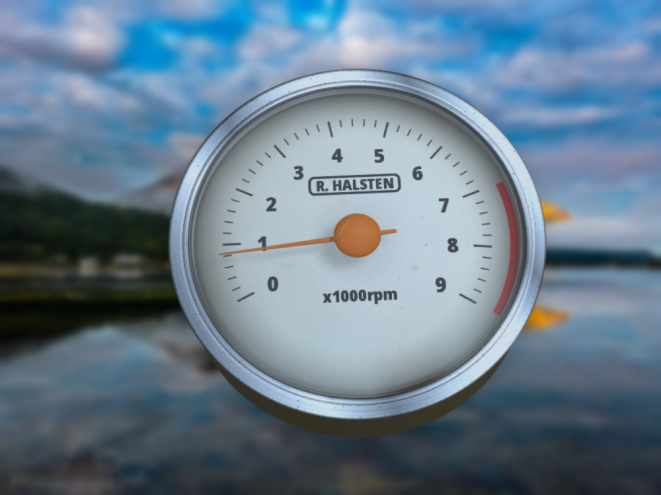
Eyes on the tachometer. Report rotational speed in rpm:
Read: 800 rpm
